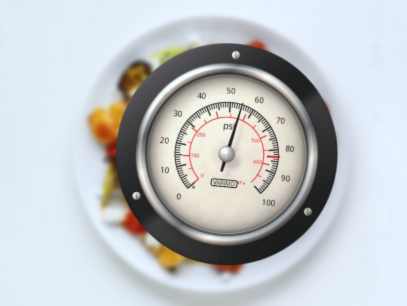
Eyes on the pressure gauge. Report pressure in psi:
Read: 55 psi
